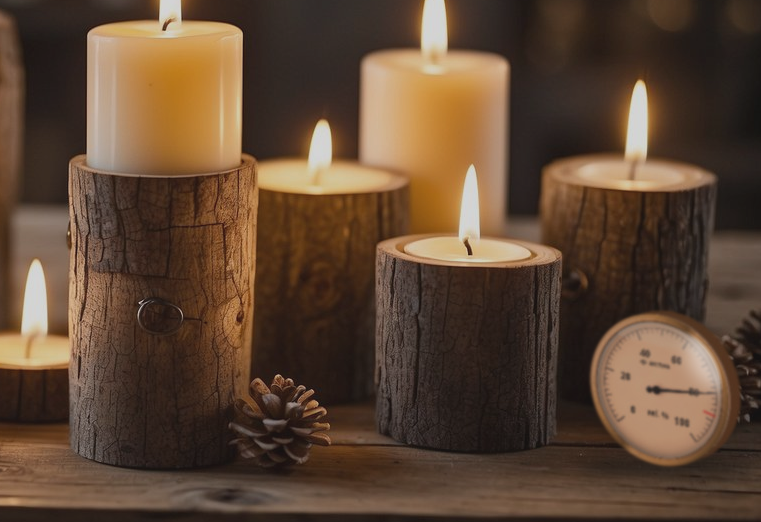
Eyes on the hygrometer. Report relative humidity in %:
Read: 80 %
